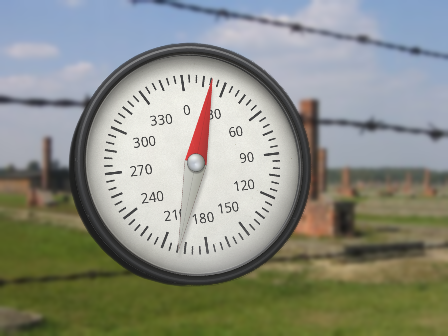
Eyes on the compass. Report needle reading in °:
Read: 20 °
